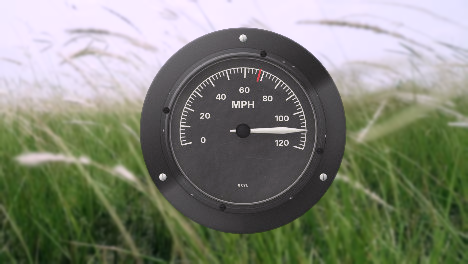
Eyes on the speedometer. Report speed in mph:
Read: 110 mph
